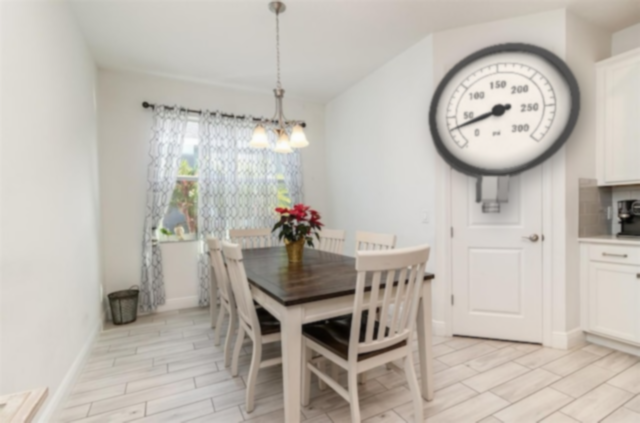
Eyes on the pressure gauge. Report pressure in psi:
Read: 30 psi
